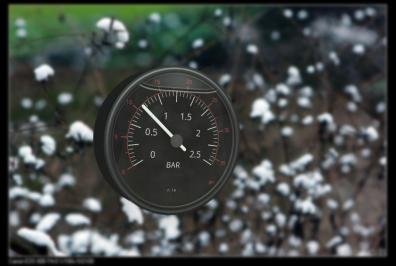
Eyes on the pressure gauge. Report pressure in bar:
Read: 0.75 bar
